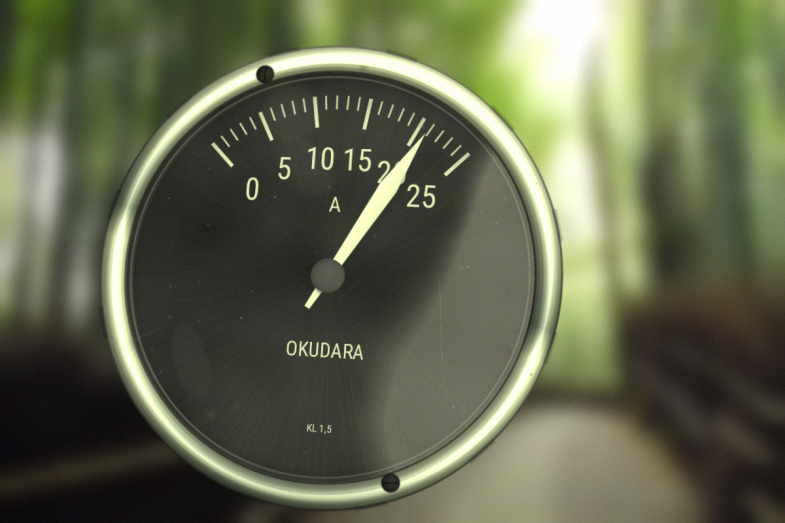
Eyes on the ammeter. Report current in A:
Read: 21 A
